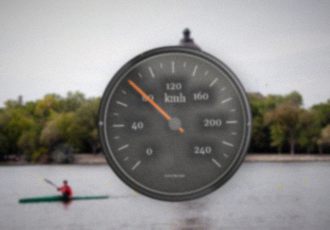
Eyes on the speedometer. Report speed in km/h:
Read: 80 km/h
